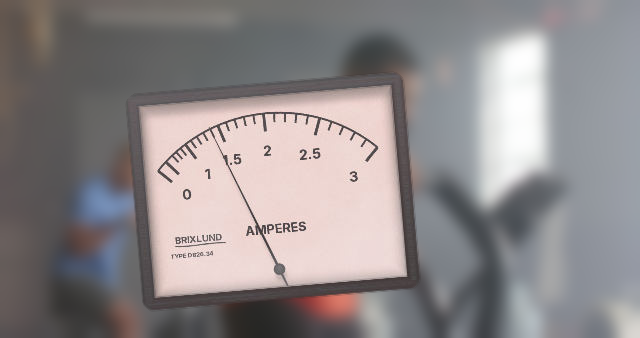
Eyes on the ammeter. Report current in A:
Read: 1.4 A
